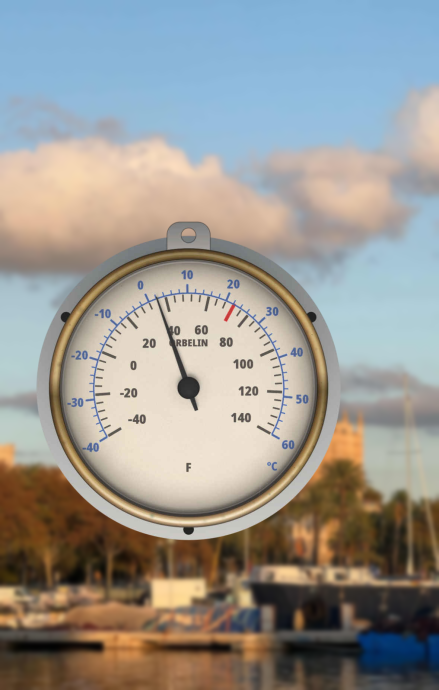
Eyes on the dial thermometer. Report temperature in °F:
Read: 36 °F
